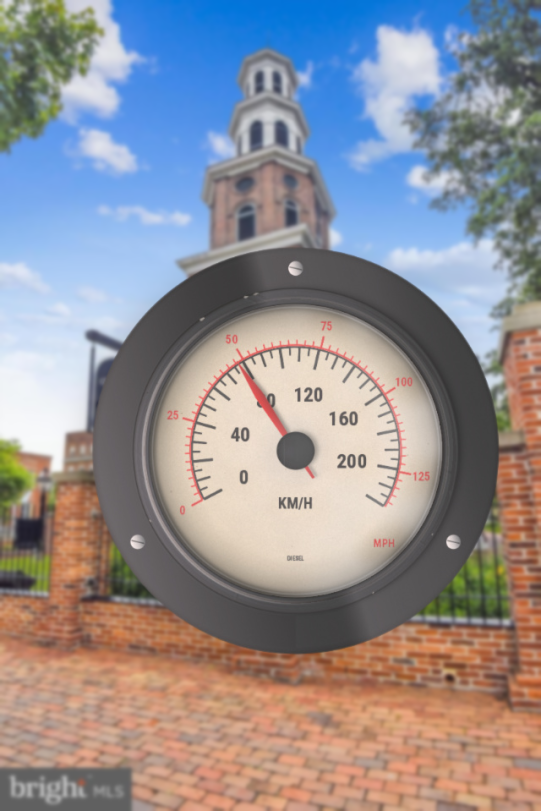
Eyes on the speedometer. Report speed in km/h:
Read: 77.5 km/h
